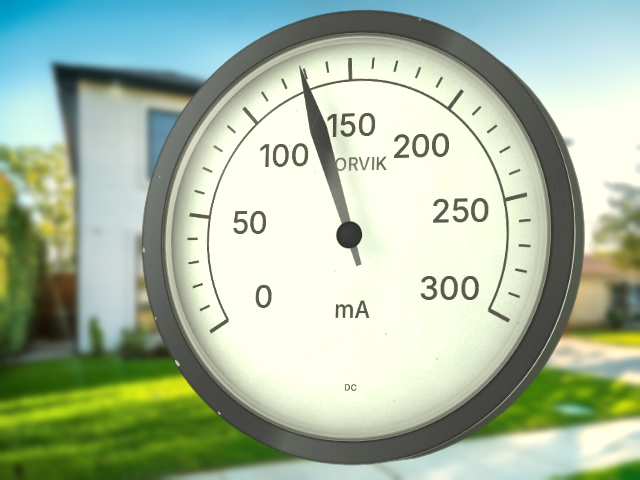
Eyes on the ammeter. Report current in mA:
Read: 130 mA
